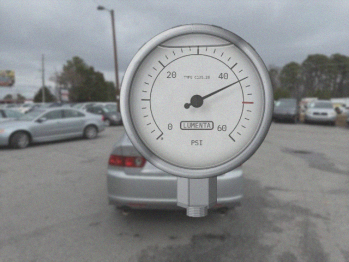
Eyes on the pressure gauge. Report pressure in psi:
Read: 44 psi
